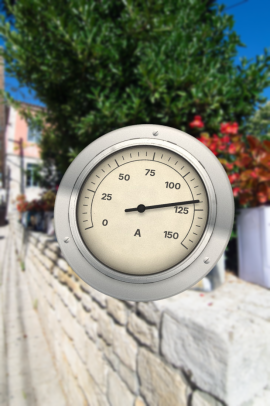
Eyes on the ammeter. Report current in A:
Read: 120 A
